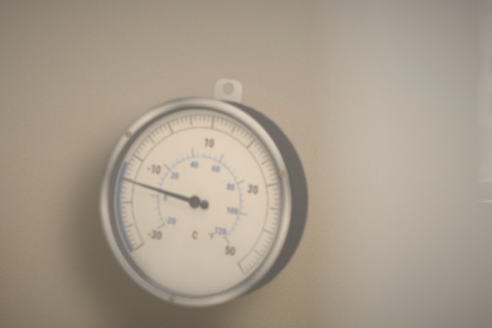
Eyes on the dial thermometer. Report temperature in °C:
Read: -15 °C
